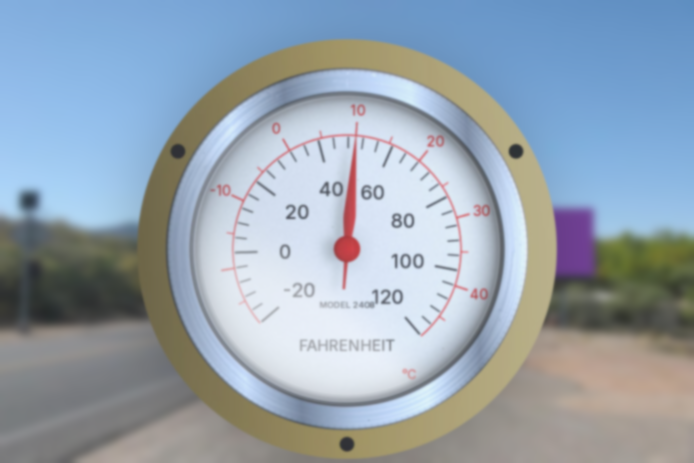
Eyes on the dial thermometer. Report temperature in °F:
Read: 50 °F
